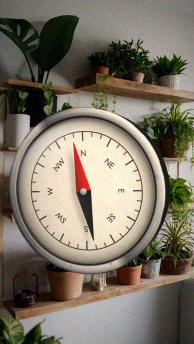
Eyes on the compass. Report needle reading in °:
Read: 350 °
